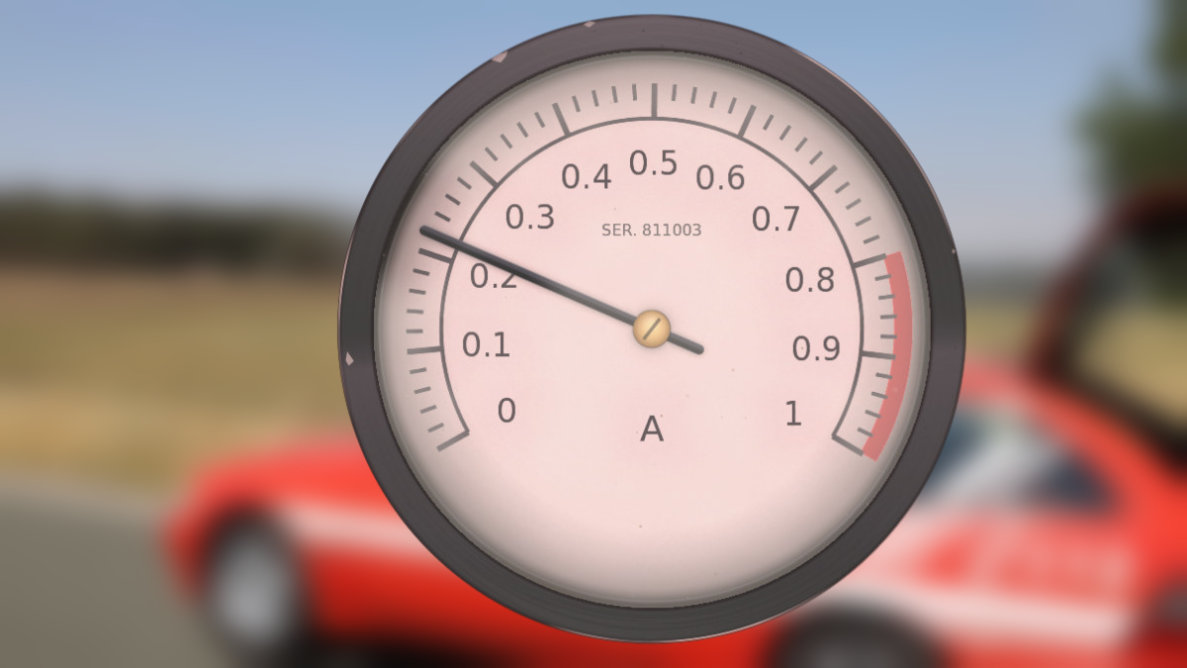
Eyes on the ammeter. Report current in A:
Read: 0.22 A
